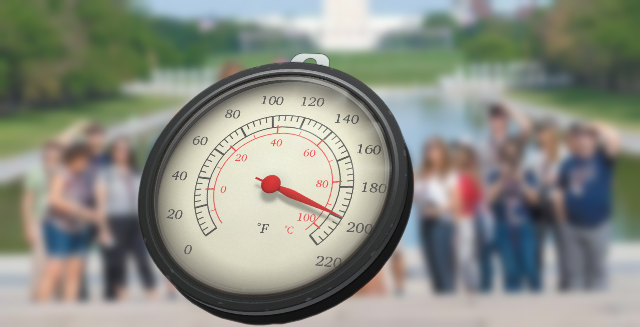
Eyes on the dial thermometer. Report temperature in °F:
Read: 200 °F
